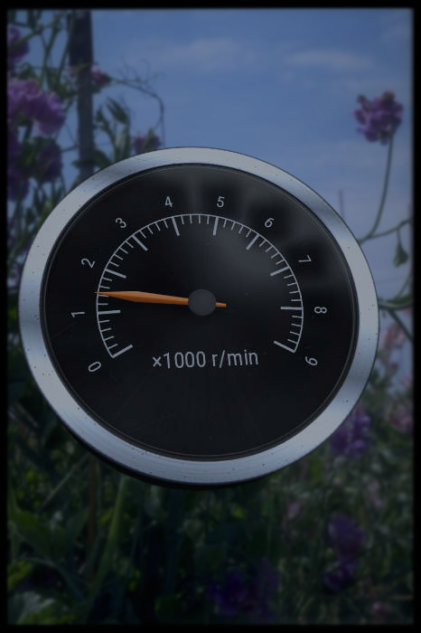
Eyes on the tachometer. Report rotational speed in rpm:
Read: 1400 rpm
